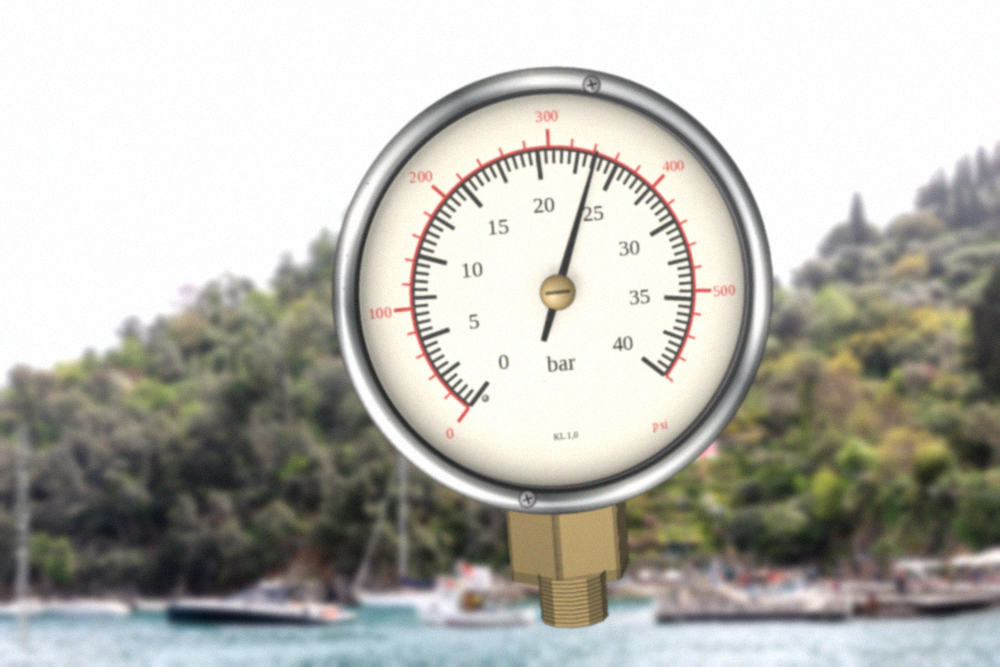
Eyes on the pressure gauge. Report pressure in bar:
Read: 23.5 bar
